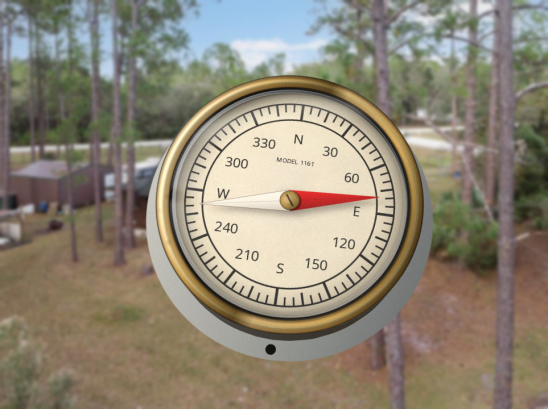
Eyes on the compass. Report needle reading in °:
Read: 80 °
